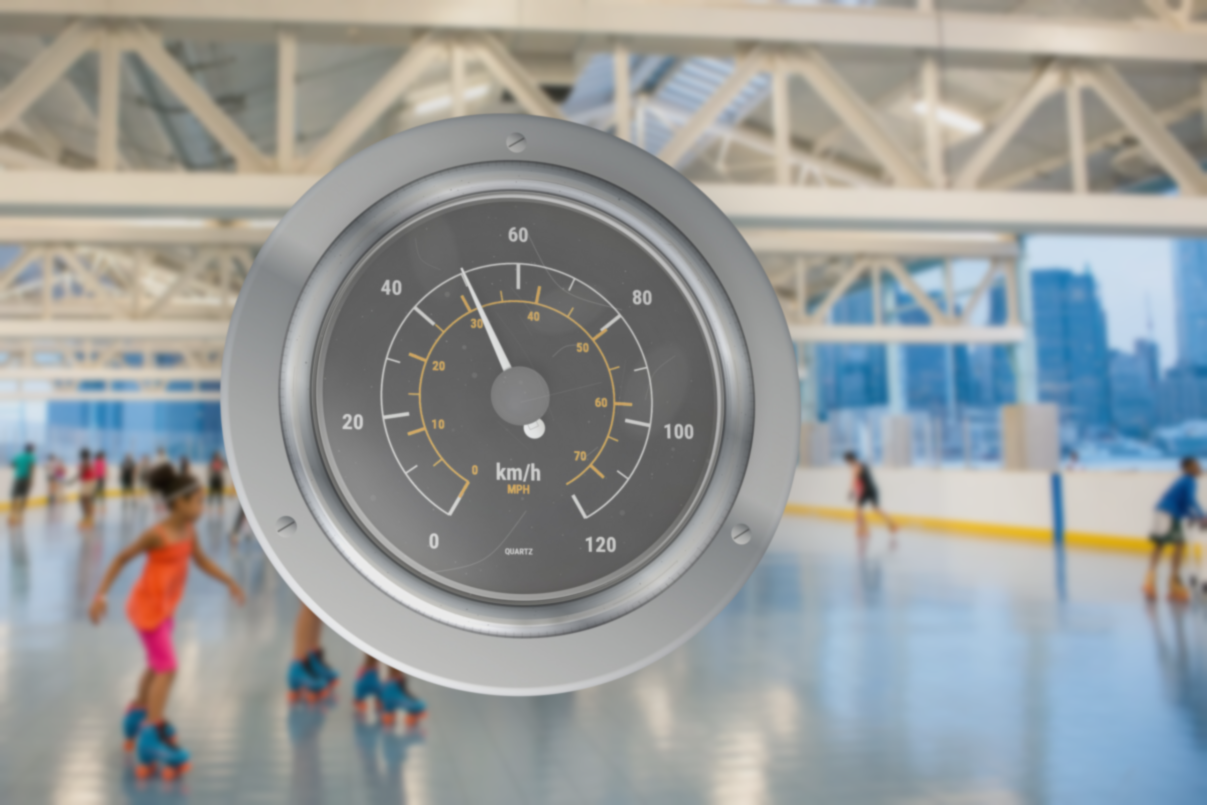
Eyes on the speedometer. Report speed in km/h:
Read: 50 km/h
